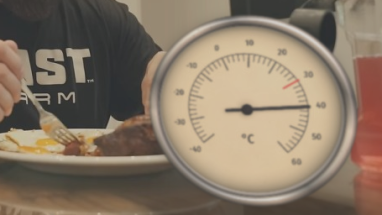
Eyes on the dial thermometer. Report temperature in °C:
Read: 40 °C
